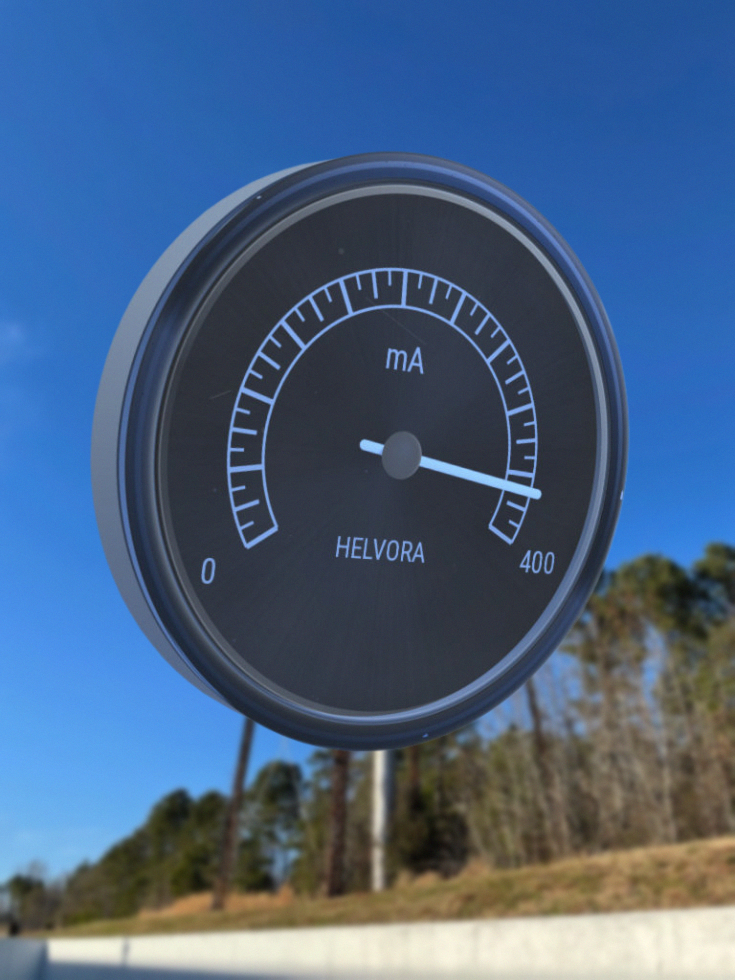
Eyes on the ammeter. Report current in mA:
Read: 370 mA
